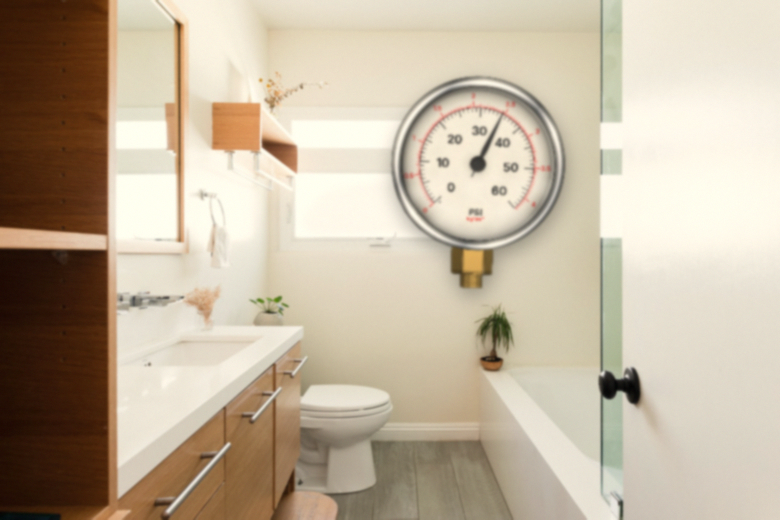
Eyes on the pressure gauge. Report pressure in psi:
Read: 35 psi
